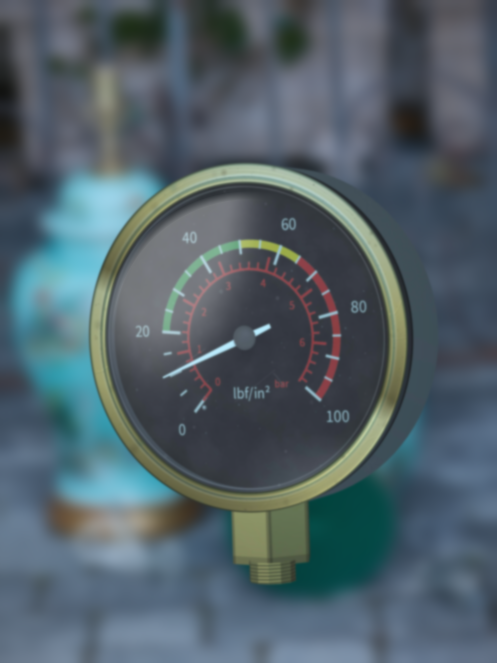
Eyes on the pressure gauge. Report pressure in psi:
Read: 10 psi
